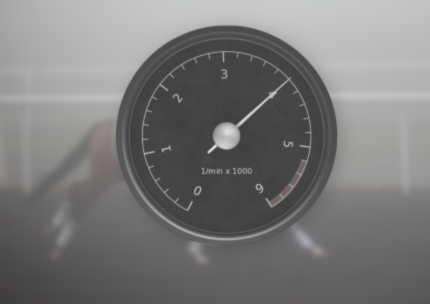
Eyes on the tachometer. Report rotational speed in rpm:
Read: 4000 rpm
